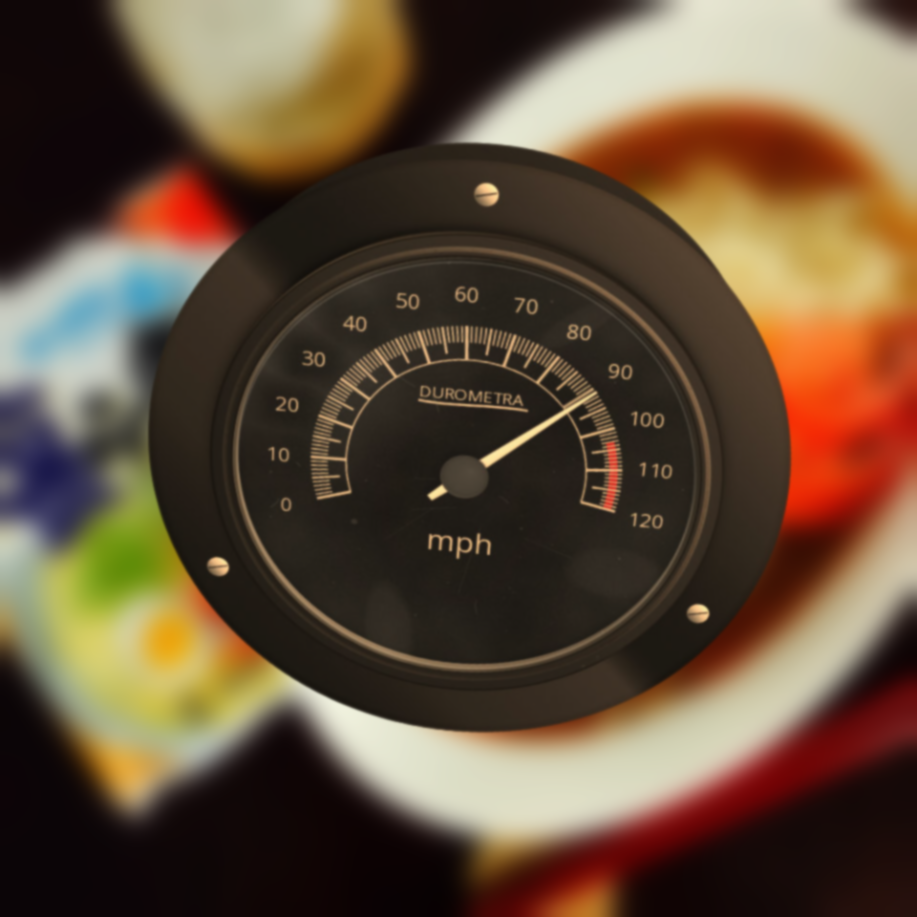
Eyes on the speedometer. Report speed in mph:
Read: 90 mph
